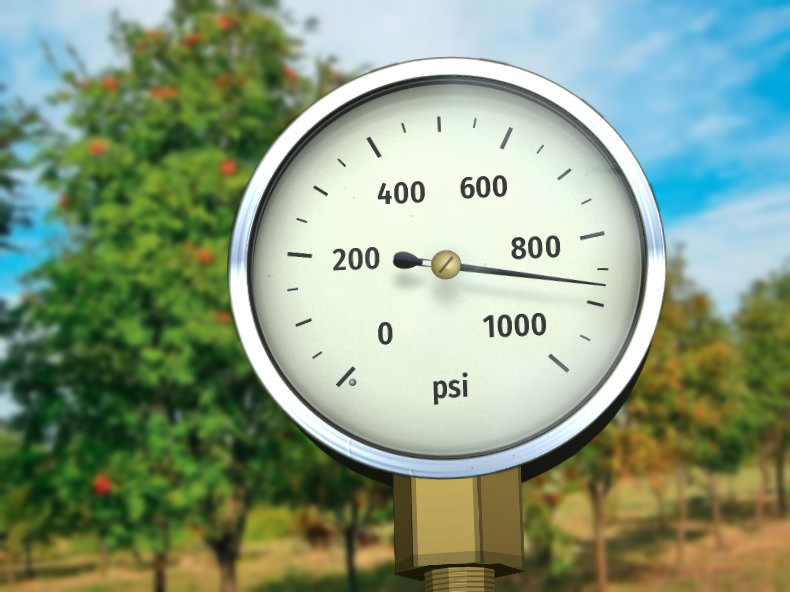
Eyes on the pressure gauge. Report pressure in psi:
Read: 875 psi
